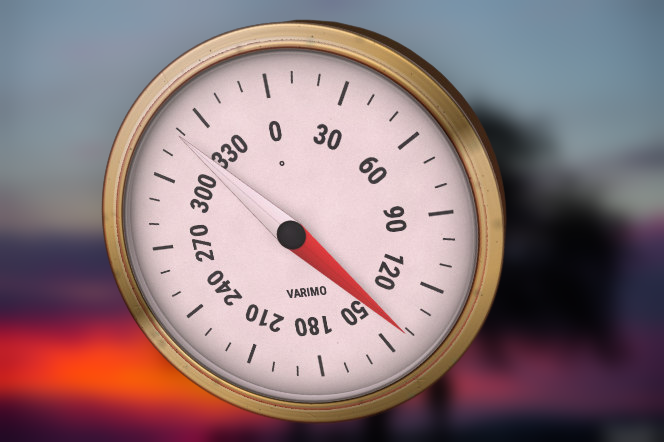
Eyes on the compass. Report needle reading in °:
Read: 140 °
